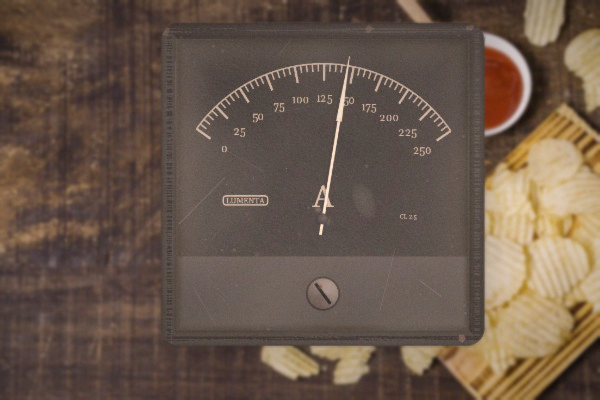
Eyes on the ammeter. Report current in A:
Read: 145 A
